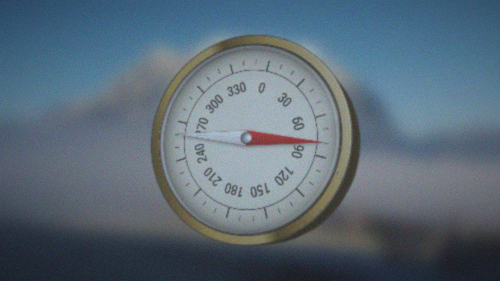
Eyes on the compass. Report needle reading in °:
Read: 80 °
